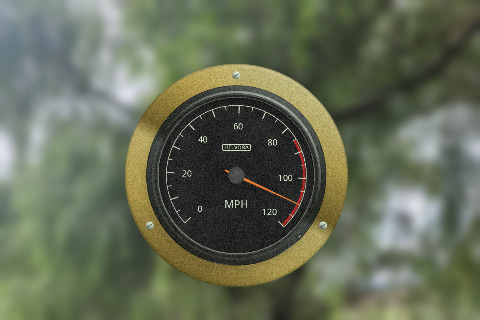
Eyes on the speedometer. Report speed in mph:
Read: 110 mph
